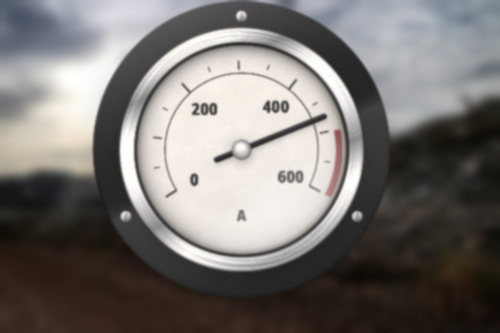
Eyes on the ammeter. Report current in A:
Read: 475 A
